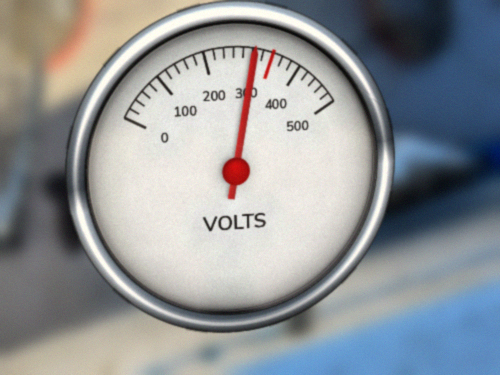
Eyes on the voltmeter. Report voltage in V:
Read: 300 V
